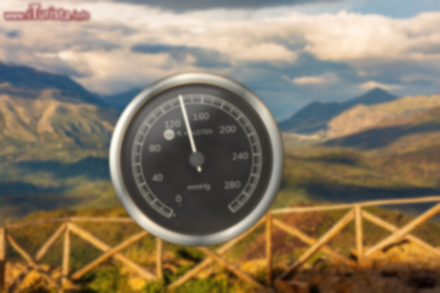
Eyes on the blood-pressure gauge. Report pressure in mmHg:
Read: 140 mmHg
